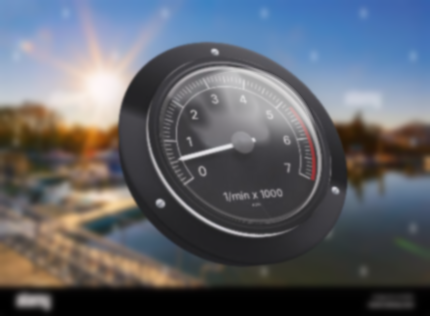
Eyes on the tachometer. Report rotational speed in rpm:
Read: 500 rpm
